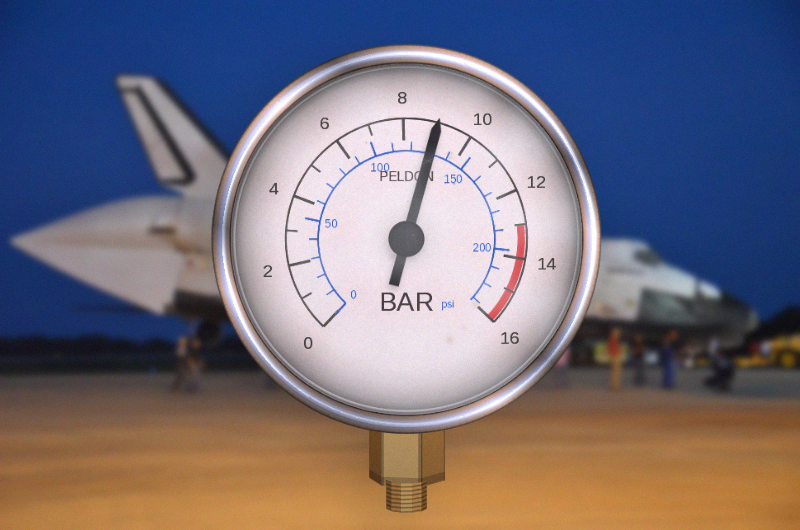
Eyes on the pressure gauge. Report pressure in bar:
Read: 9 bar
